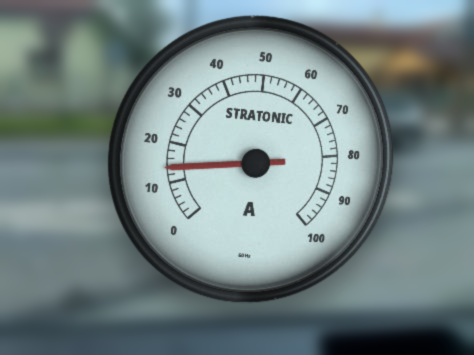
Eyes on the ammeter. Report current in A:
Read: 14 A
